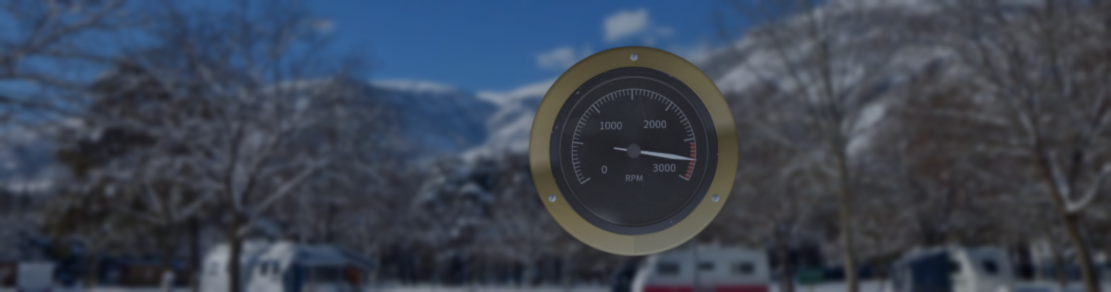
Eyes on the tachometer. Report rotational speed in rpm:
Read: 2750 rpm
